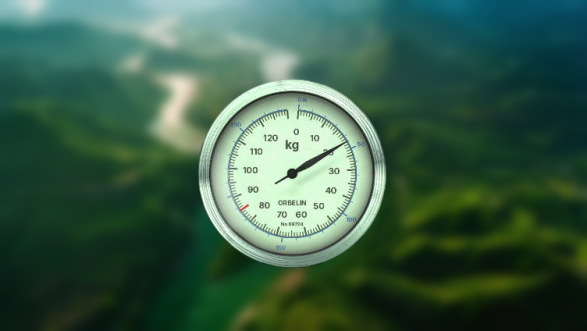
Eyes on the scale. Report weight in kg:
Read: 20 kg
